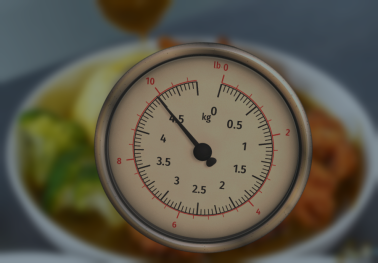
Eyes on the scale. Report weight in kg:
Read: 4.5 kg
